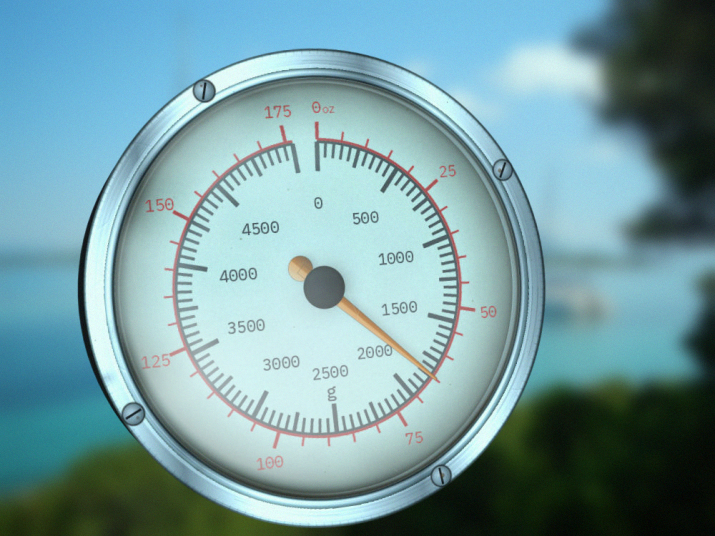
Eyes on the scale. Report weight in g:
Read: 1850 g
